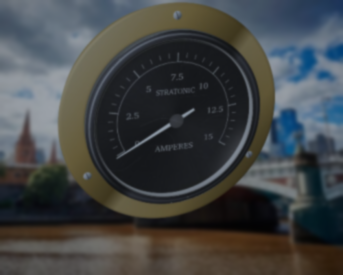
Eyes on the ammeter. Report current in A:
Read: 0 A
